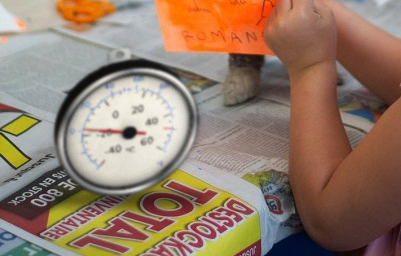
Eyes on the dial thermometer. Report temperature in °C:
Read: -16 °C
